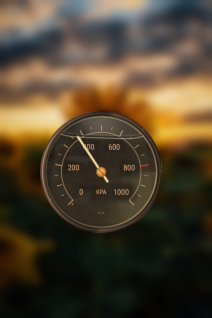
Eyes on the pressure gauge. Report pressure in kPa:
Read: 375 kPa
